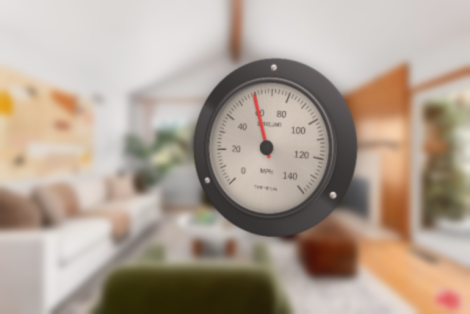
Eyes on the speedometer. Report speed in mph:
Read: 60 mph
